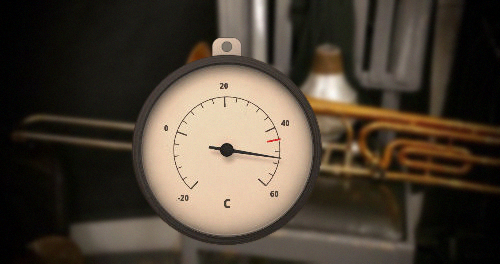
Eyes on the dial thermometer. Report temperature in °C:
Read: 50 °C
